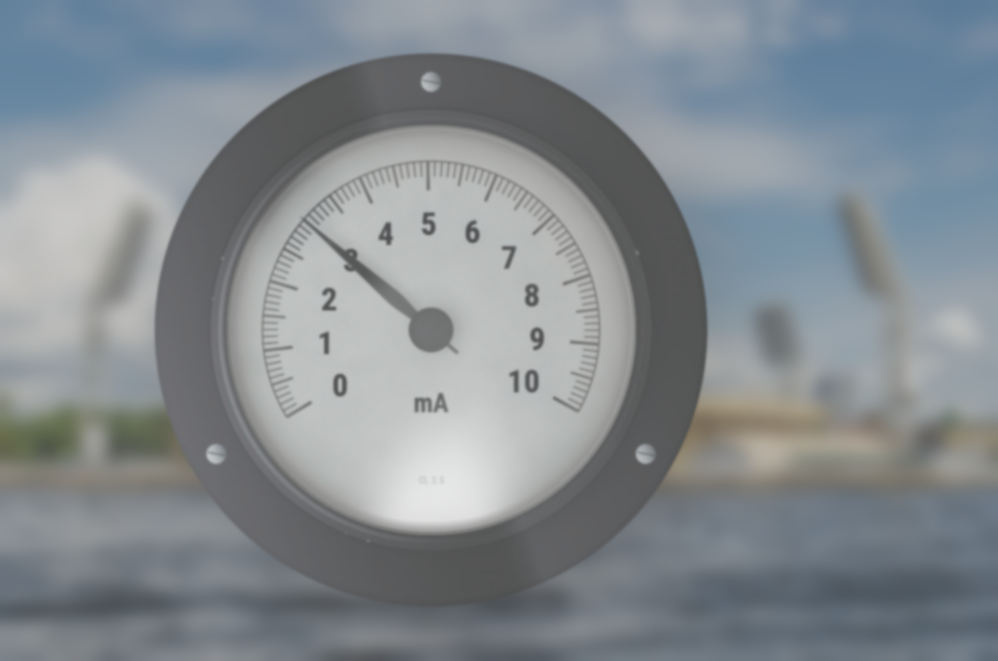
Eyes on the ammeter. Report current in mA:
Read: 3 mA
